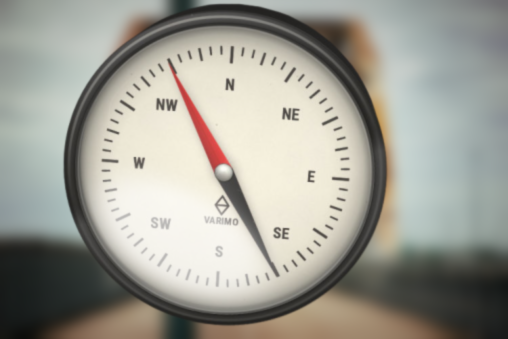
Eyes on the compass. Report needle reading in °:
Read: 330 °
